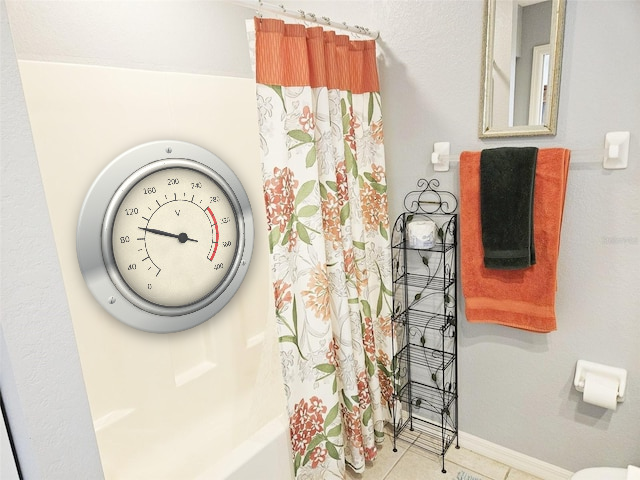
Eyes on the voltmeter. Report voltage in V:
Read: 100 V
